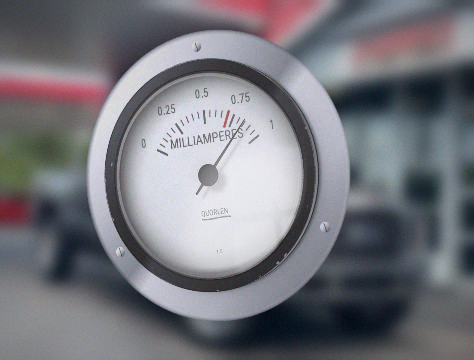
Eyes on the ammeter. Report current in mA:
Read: 0.85 mA
